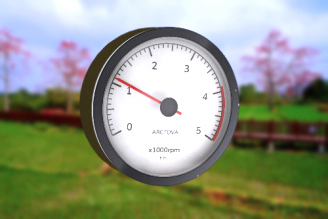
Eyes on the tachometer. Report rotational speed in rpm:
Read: 1100 rpm
